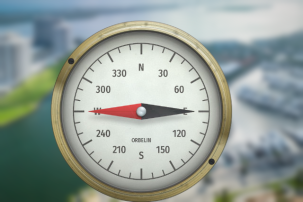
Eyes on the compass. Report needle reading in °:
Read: 270 °
